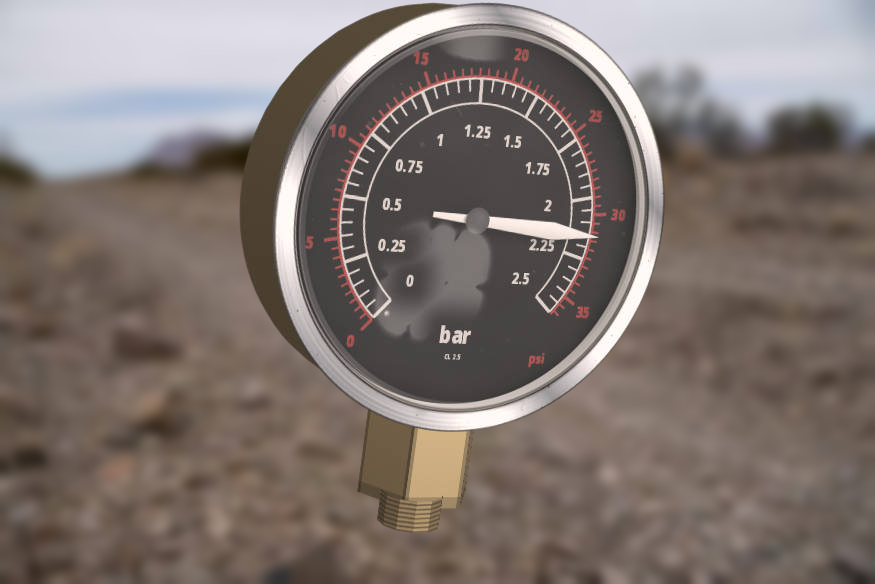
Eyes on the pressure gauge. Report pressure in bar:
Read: 2.15 bar
